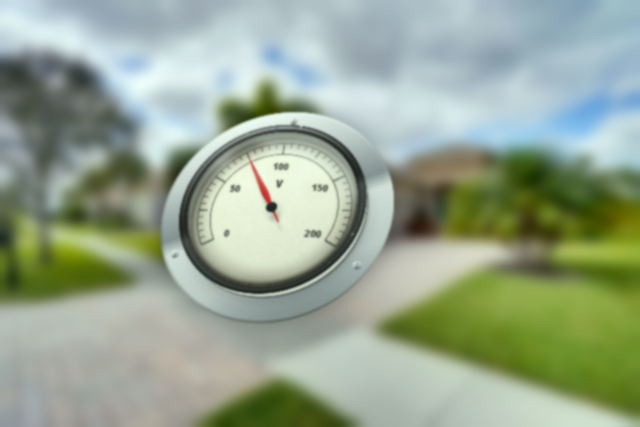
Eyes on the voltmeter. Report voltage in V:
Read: 75 V
